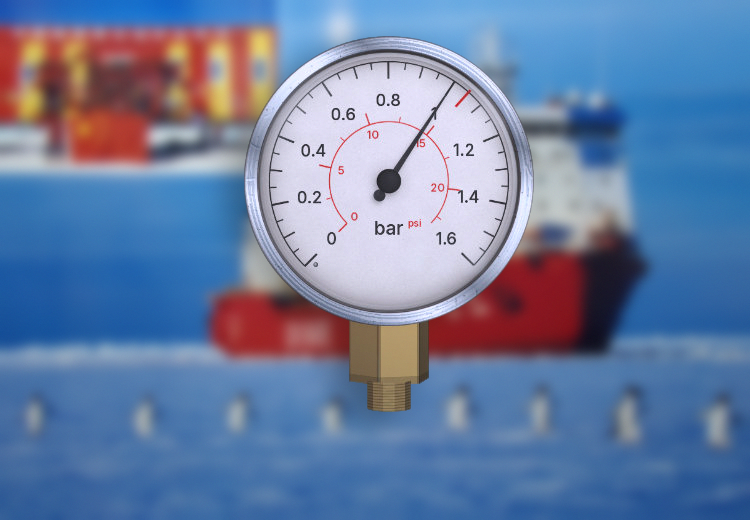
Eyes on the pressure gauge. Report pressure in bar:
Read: 1 bar
